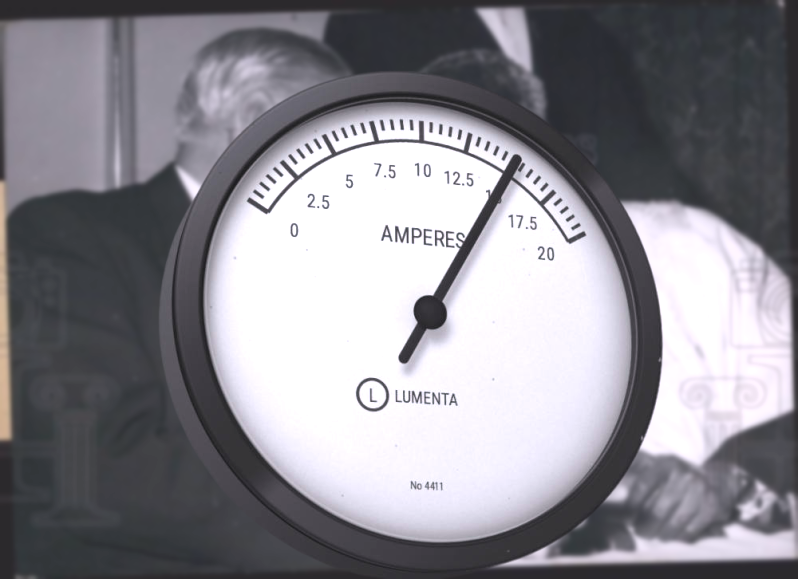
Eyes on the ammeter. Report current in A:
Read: 15 A
